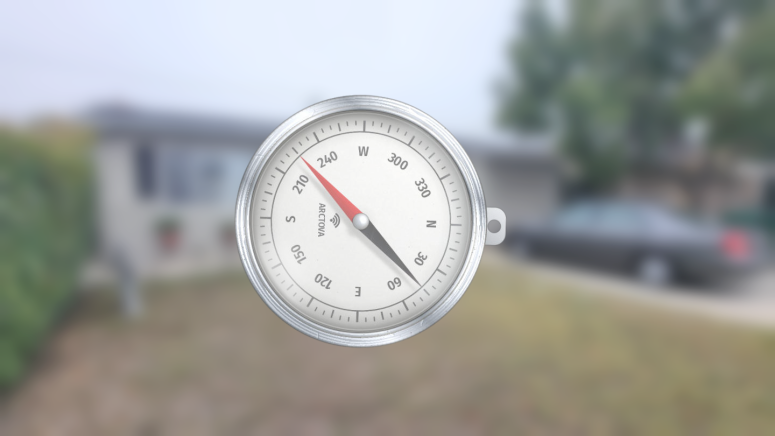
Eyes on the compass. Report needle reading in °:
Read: 225 °
